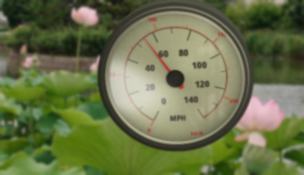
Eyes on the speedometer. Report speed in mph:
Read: 55 mph
